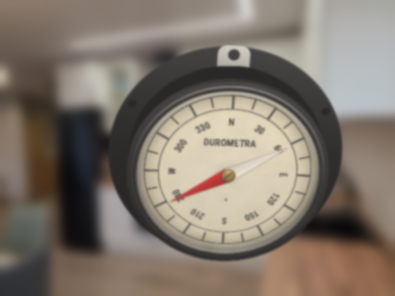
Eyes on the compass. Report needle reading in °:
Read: 240 °
